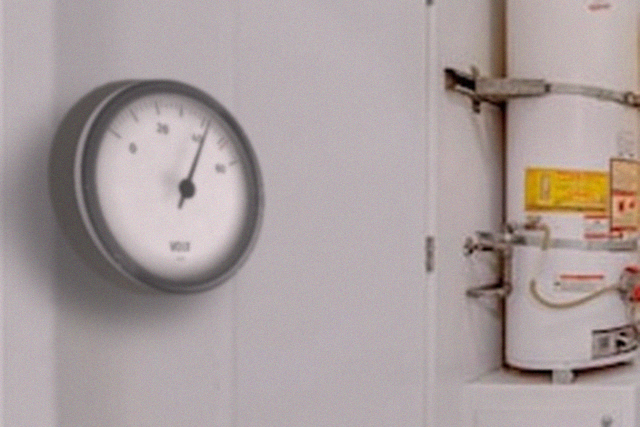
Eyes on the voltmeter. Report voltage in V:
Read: 40 V
